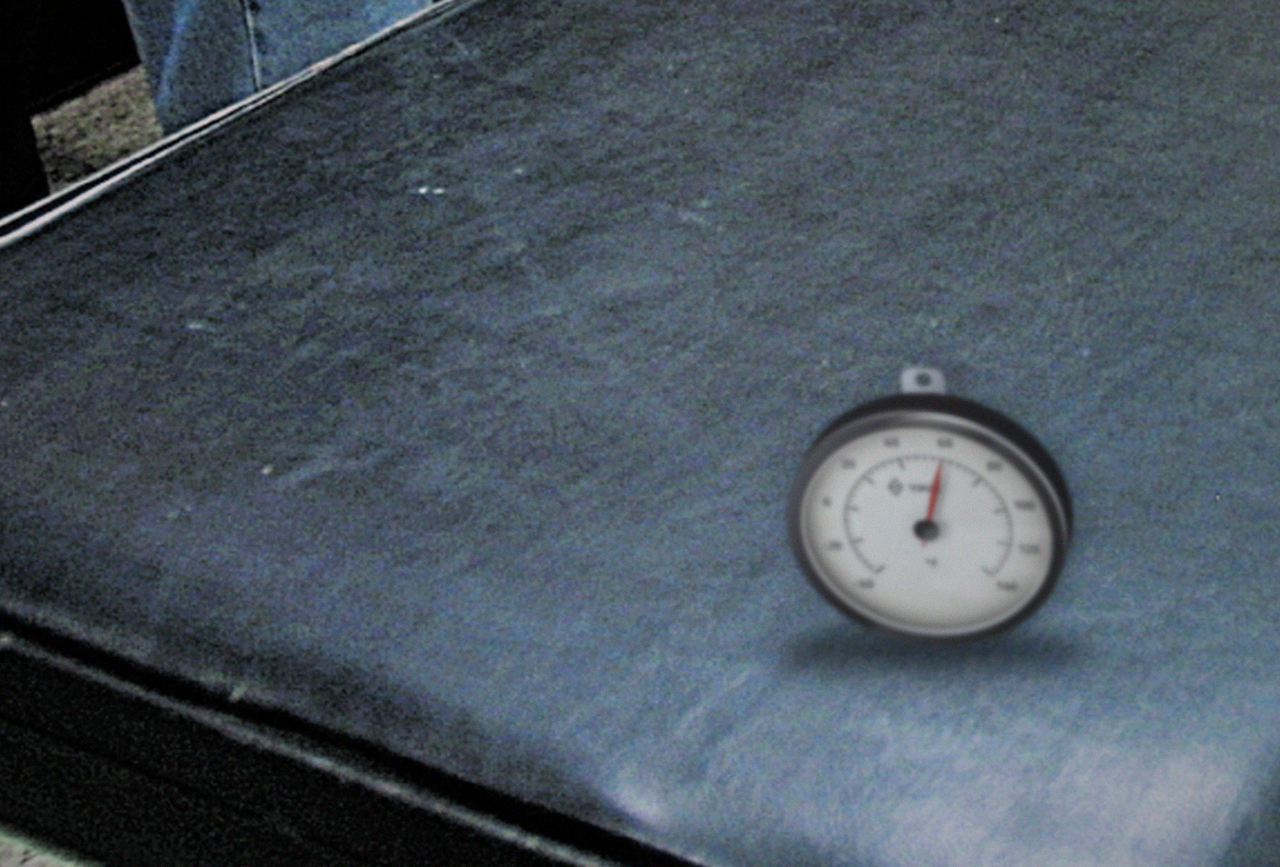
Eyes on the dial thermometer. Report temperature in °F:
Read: 60 °F
